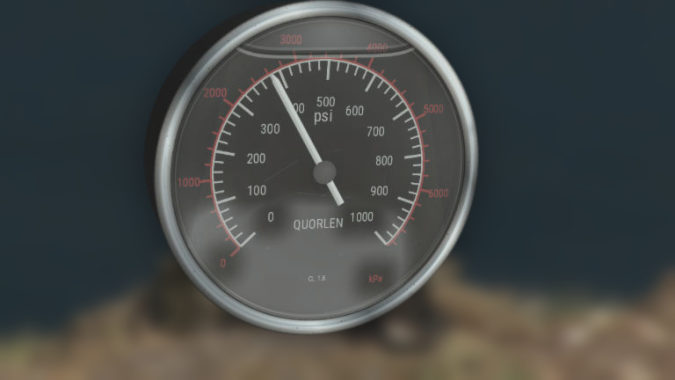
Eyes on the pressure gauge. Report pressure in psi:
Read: 380 psi
